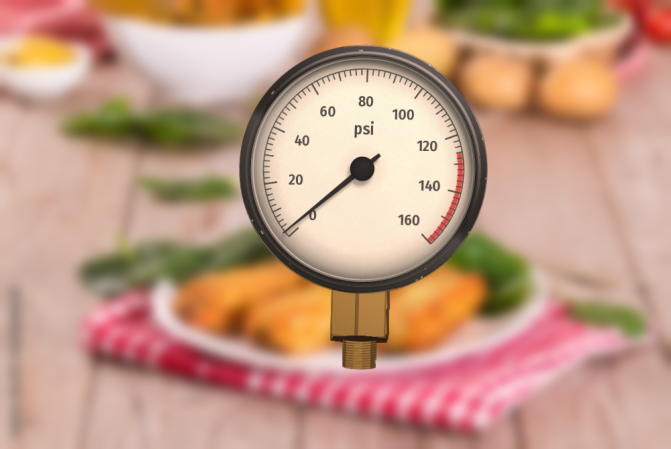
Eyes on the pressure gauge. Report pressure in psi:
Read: 2 psi
